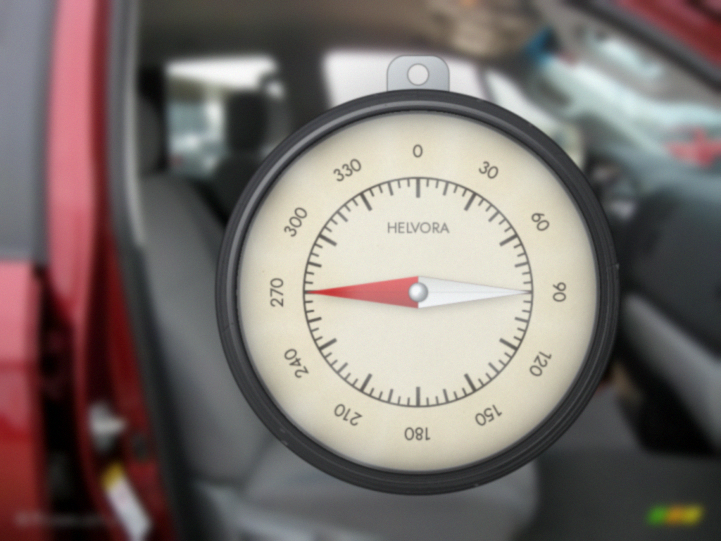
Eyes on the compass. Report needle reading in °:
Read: 270 °
